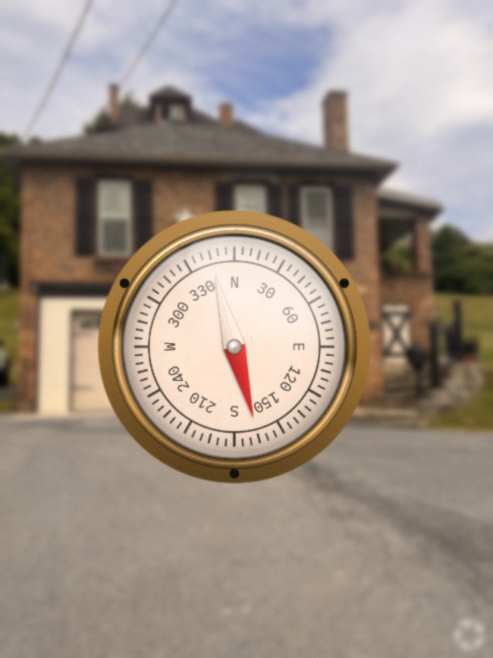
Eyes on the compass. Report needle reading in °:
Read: 165 °
